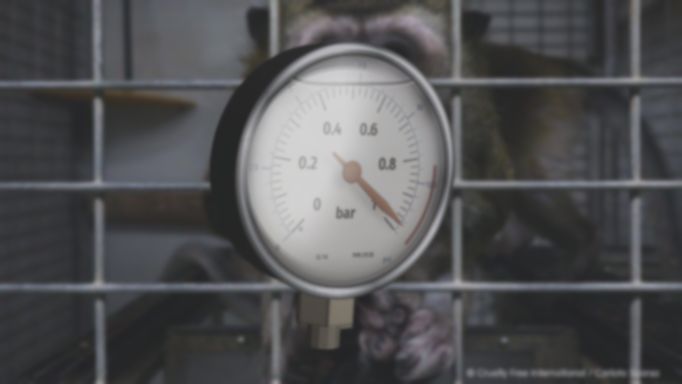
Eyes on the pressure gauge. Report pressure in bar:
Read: 0.98 bar
